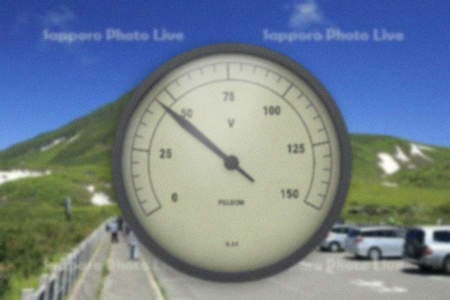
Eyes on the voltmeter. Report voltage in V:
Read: 45 V
